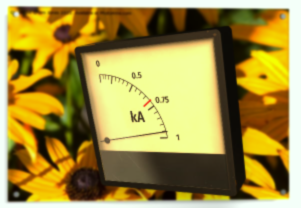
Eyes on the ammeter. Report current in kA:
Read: 0.95 kA
